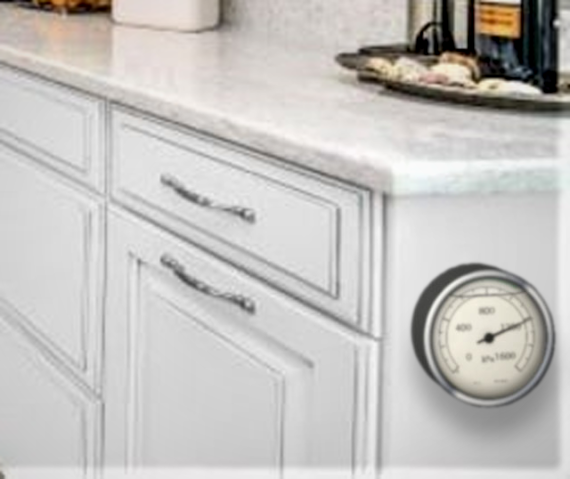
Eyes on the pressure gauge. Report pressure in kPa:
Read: 1200 kPa
